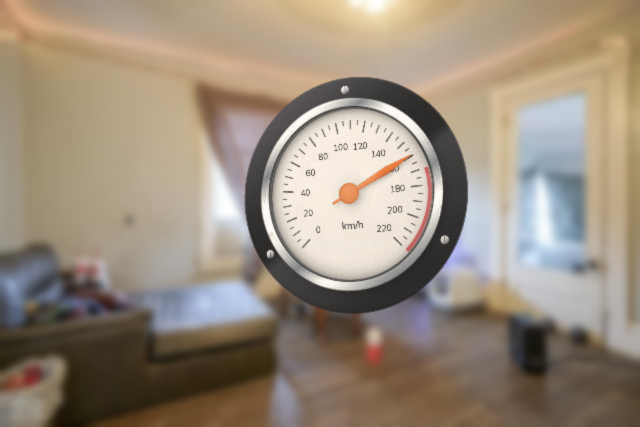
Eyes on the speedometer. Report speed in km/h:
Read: 160 km/h
